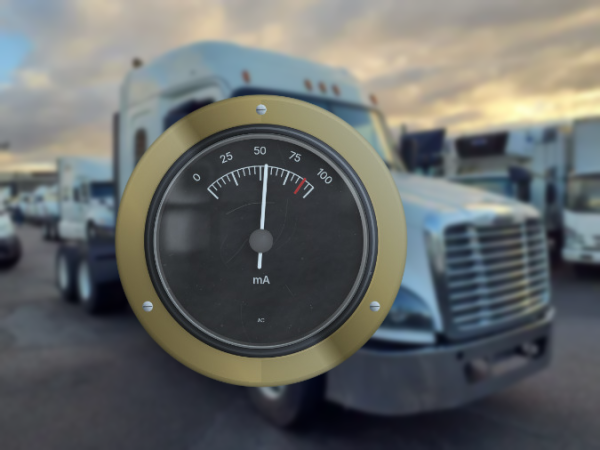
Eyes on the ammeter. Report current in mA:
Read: 55 mA
